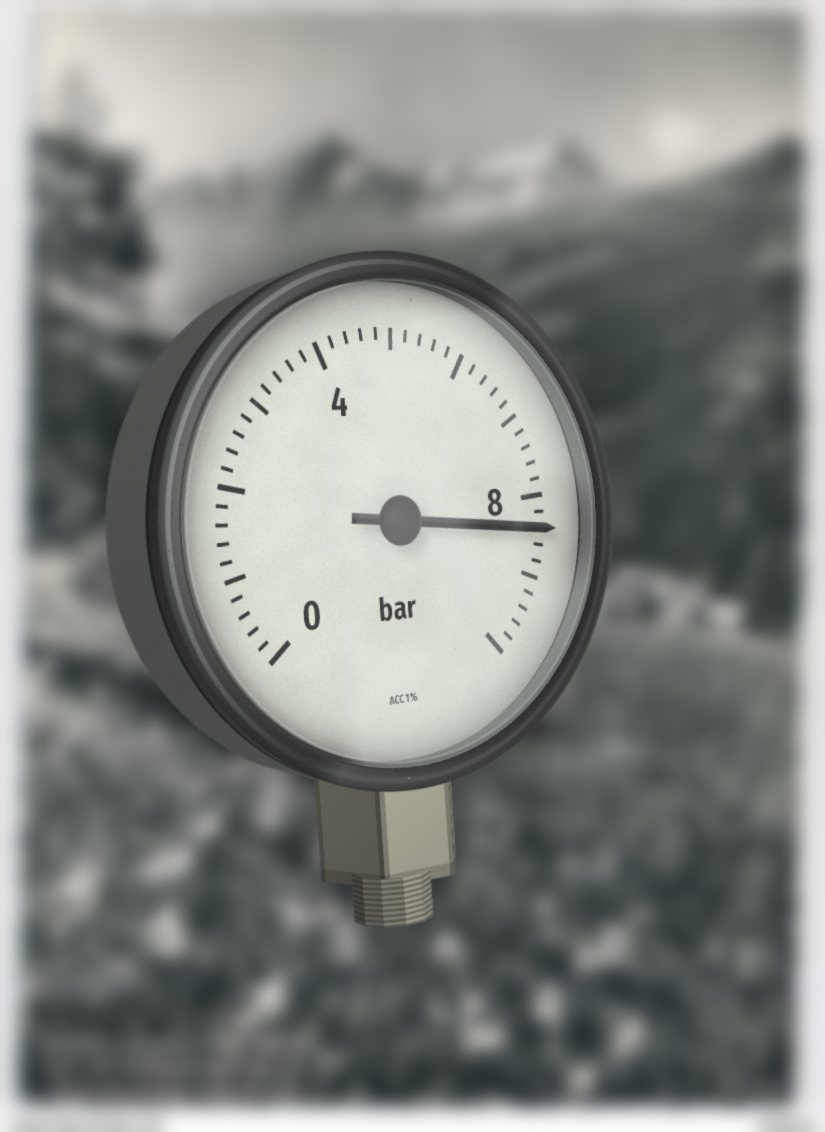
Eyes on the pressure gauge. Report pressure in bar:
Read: 8.4 bar
